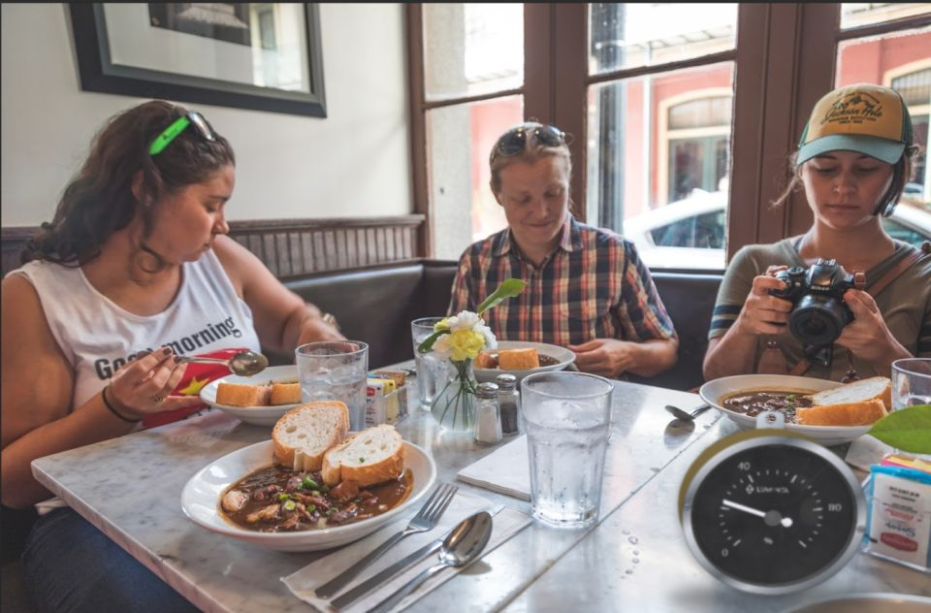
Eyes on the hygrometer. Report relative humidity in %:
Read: 24 %
